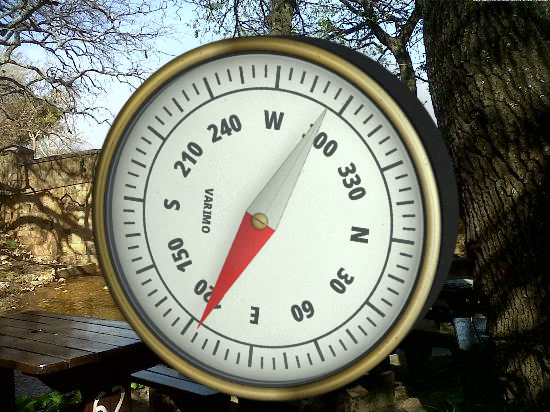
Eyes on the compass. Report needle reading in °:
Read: 115 °
